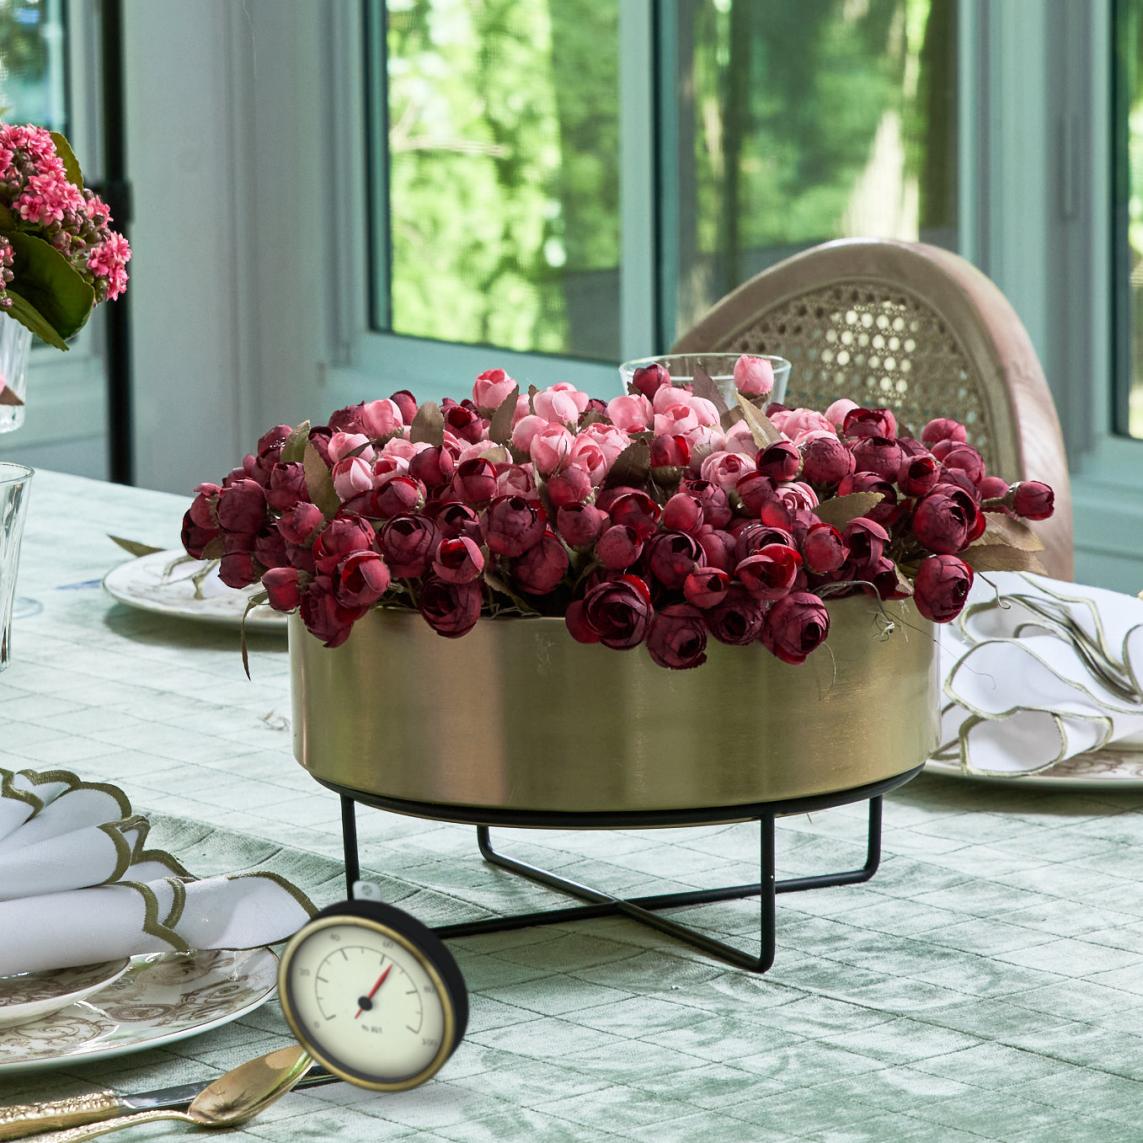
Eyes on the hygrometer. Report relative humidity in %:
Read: 65 %
